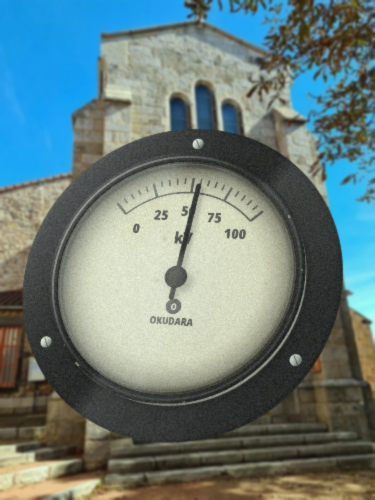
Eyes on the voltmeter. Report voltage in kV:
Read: 55 kV
